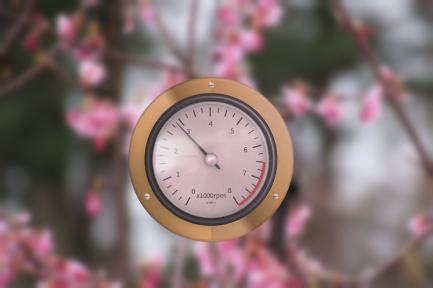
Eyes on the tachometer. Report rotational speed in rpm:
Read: 2875 rpm
